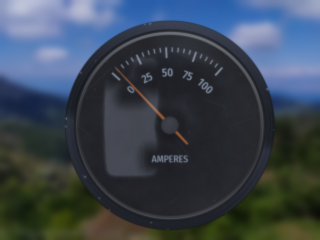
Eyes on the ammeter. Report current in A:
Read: 5 A
